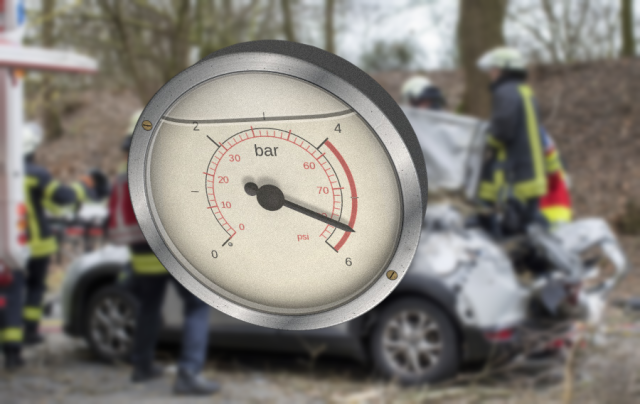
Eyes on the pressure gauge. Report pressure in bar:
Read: 5.5 bar
